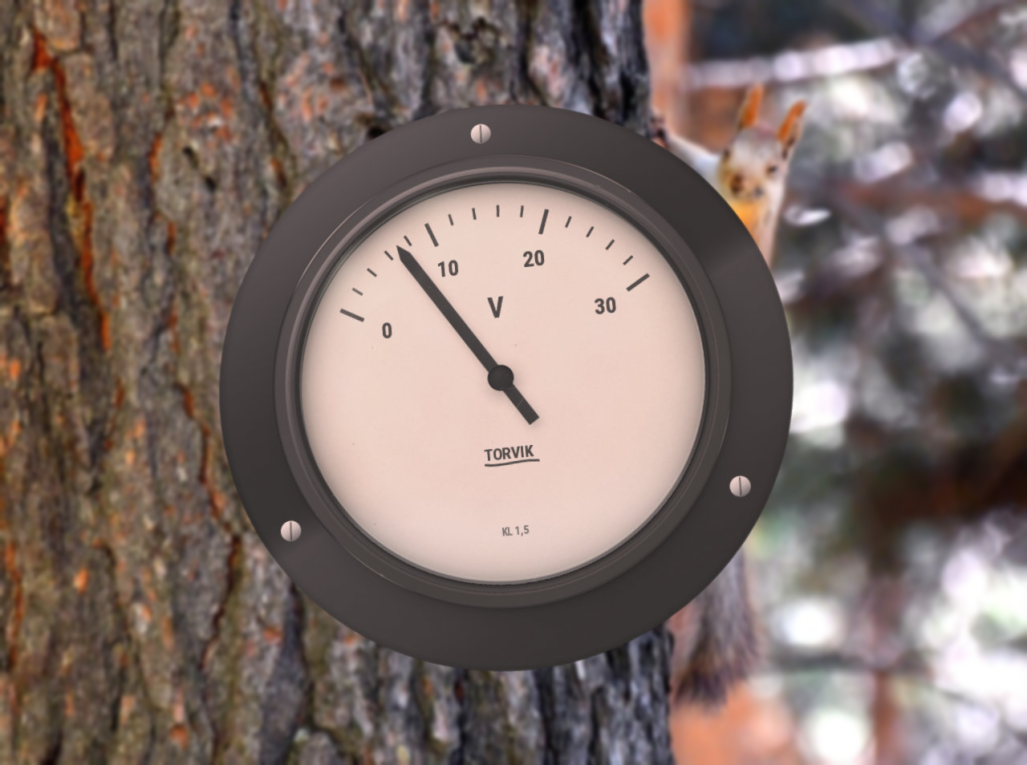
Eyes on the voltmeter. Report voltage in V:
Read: 7 V
